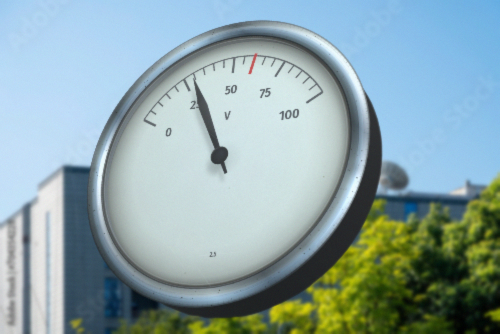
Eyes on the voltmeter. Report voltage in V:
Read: 30 V
